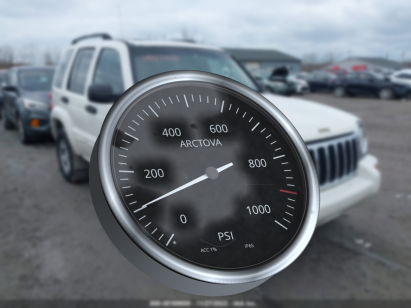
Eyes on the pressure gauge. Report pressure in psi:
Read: 100 psi
